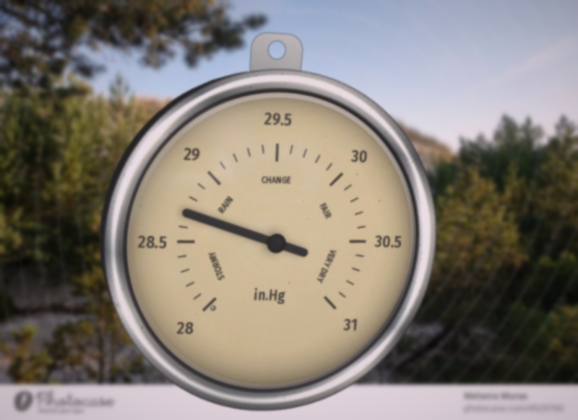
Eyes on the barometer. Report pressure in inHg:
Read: 28.7 inHg
